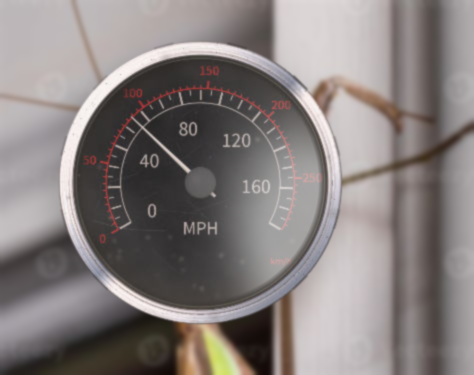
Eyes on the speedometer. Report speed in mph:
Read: 55 mph
